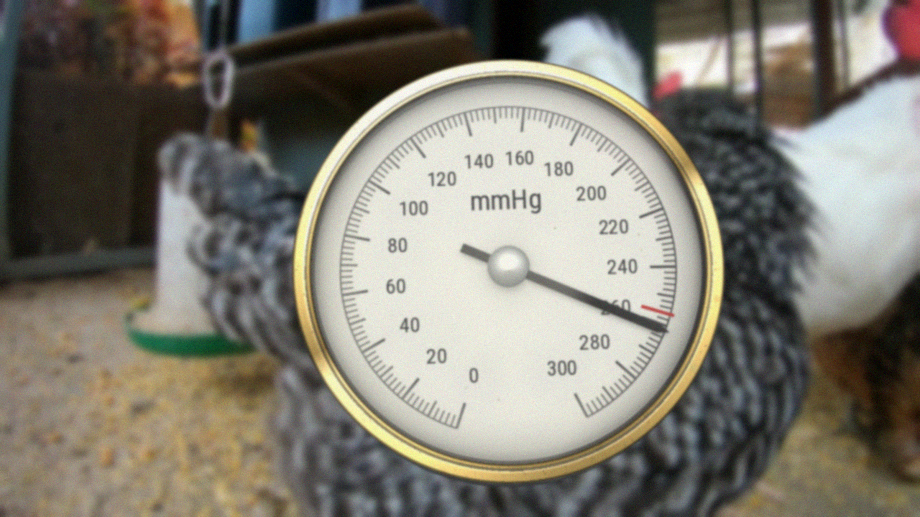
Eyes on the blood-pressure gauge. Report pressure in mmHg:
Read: 262 mmHg
